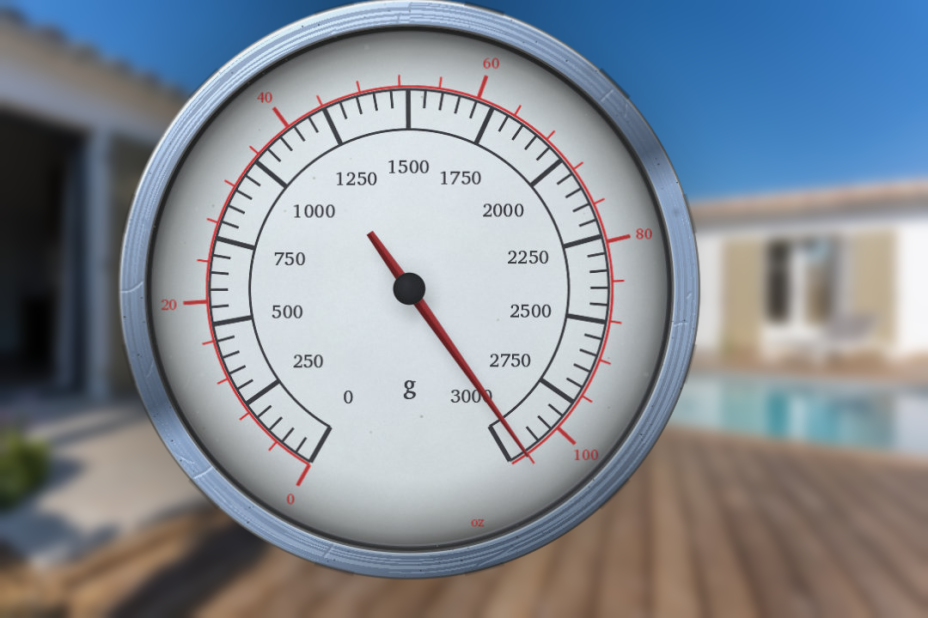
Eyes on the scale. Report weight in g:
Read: 2950 g
